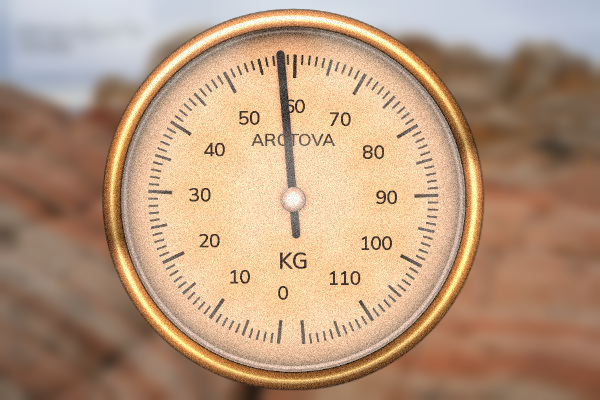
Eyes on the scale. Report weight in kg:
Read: 58 kg
